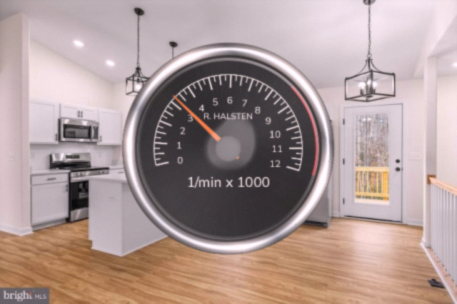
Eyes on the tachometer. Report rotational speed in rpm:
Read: 3250 rpm
